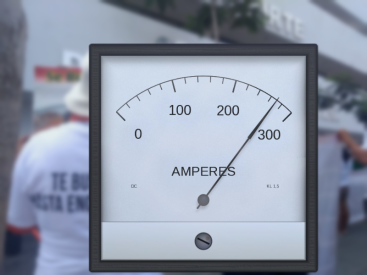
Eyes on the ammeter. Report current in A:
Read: 270 A
